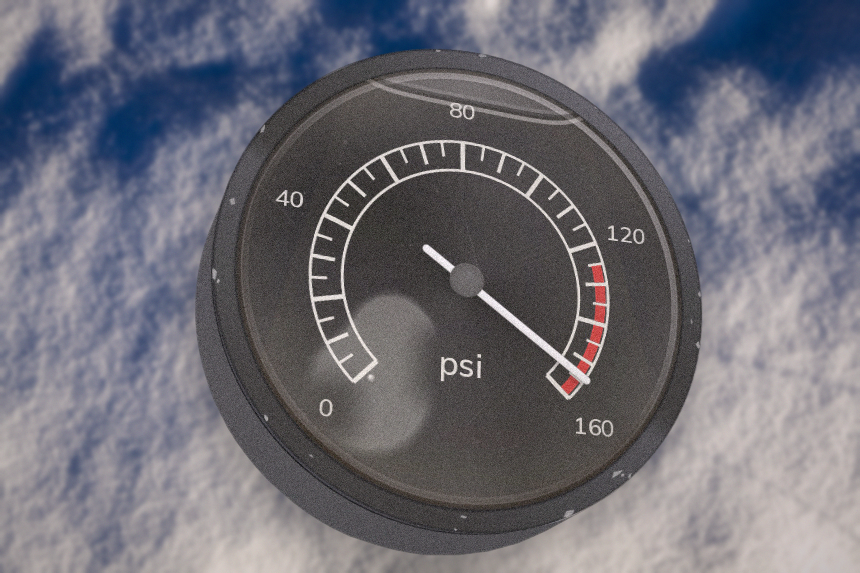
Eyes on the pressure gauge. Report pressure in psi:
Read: 155 psi
